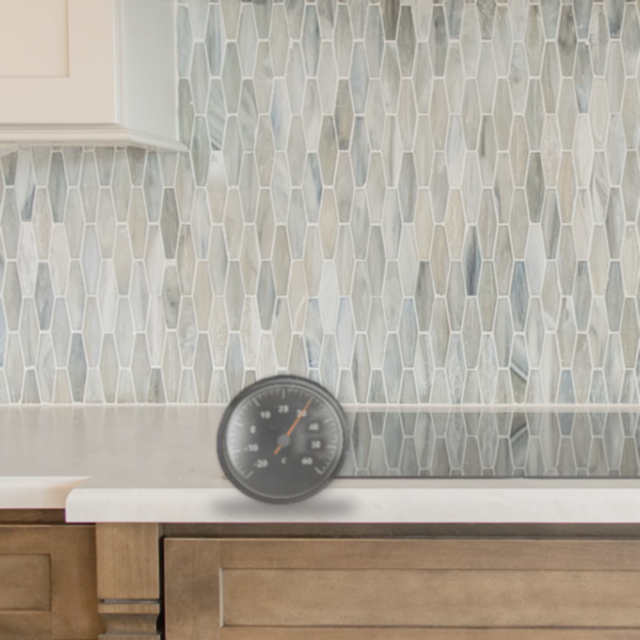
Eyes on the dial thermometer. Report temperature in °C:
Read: 30 °C
